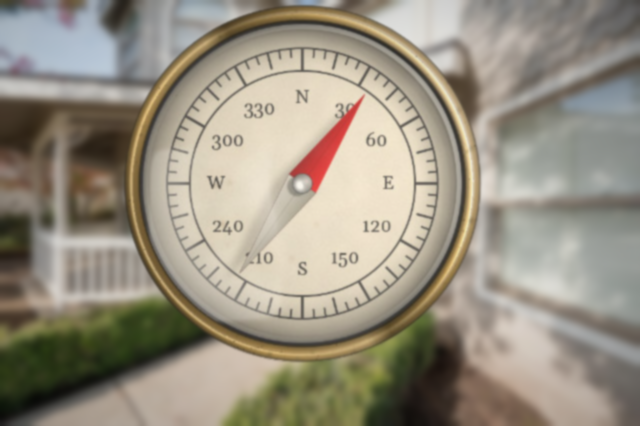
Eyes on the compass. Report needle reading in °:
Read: 35 °
